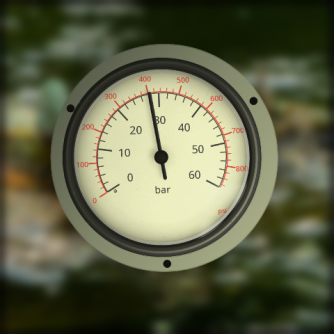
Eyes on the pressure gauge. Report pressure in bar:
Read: 28 bar
